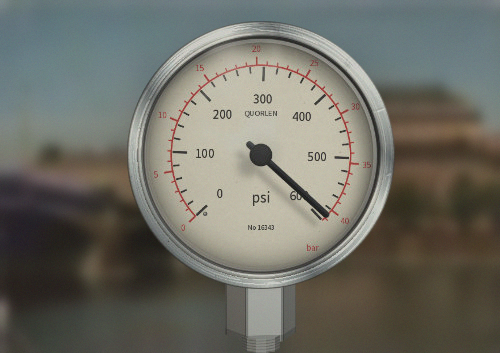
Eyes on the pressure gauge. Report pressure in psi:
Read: 590 psi
